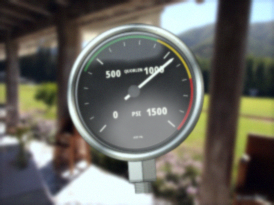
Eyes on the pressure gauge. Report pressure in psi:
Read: 1050 psi
